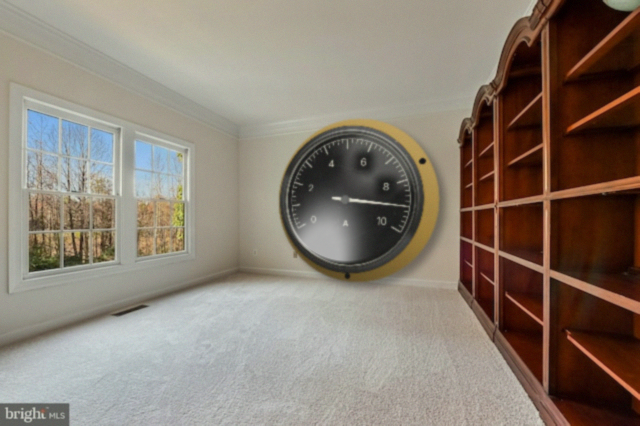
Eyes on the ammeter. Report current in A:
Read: 9 A
